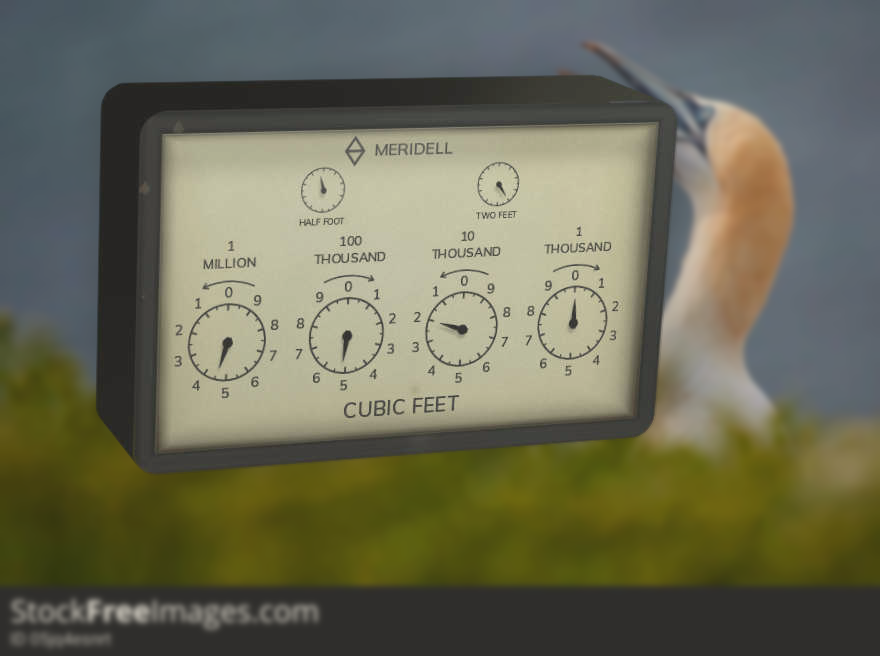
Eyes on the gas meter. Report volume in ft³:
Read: 452000 ft³
